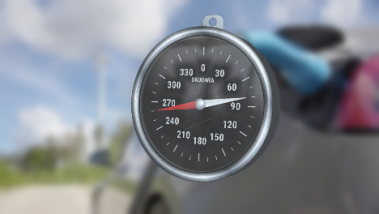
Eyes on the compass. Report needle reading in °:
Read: 260 °
